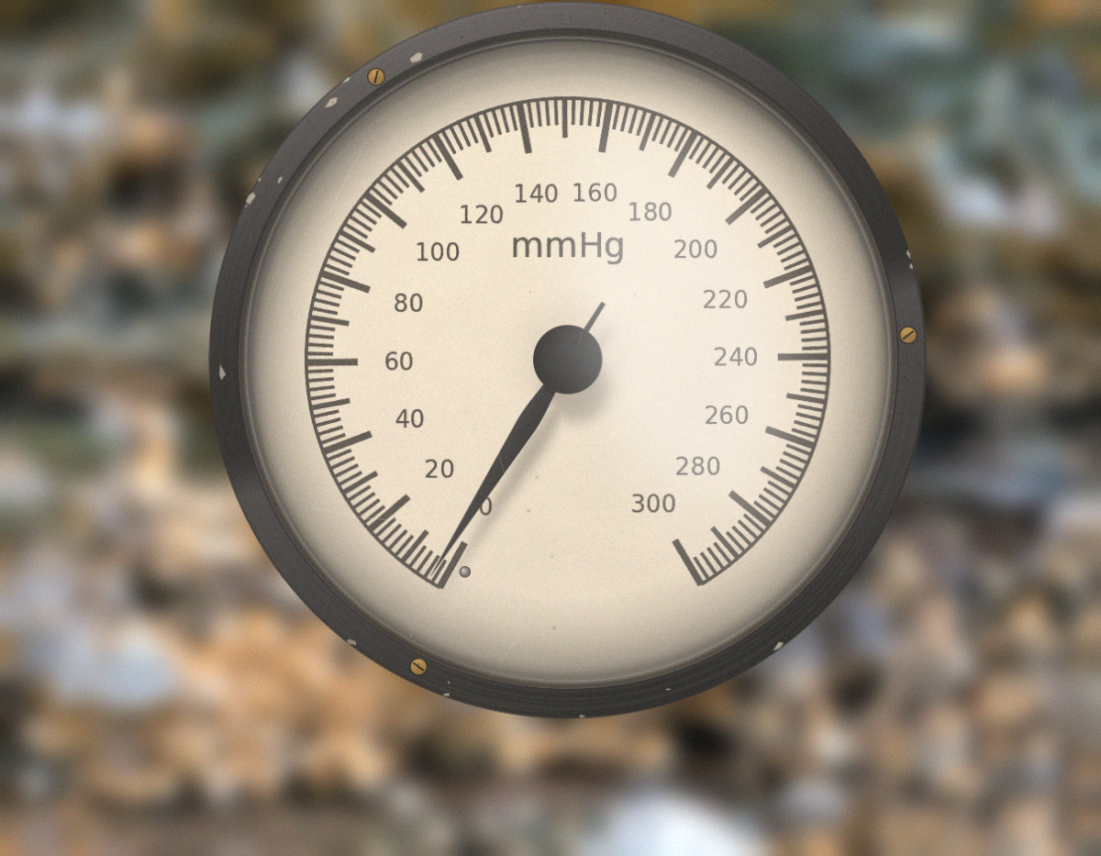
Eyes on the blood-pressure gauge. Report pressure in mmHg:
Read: 3 mmHg
